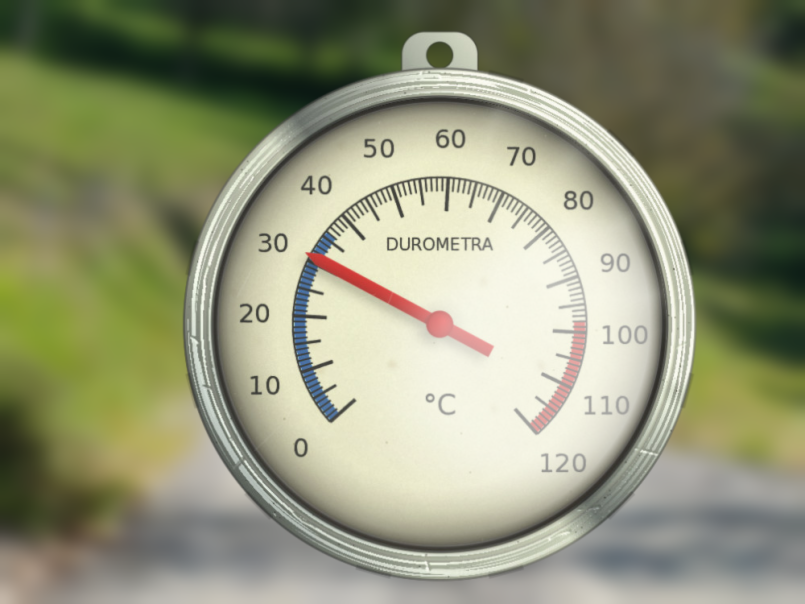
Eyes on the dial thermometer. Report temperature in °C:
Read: 31 °C
